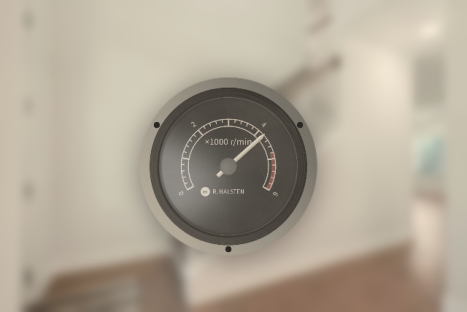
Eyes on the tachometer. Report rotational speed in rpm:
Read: 4200 rpm
